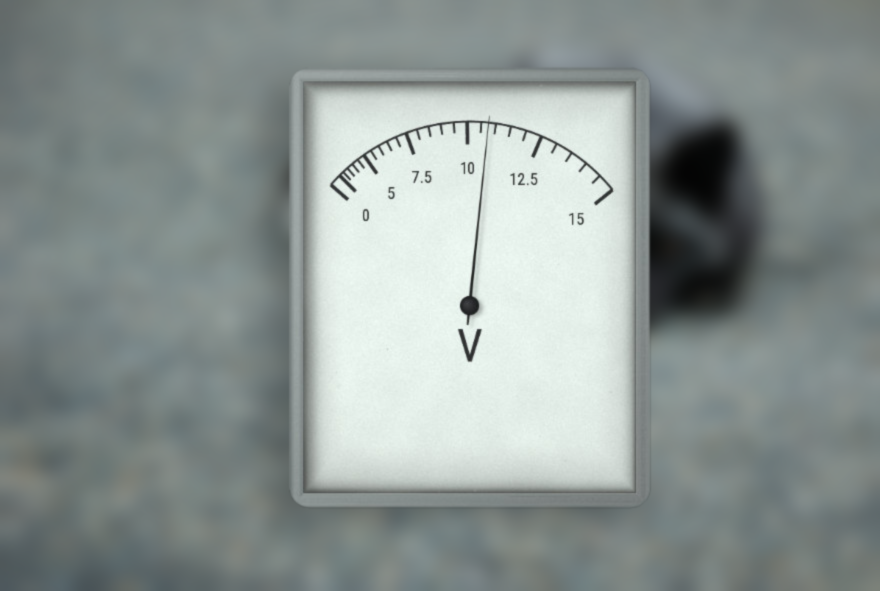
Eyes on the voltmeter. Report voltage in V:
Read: 10.75 V
